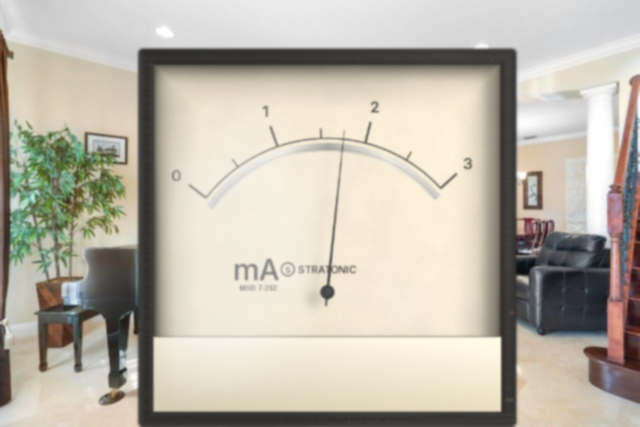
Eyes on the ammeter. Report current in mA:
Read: 1.75 mA
